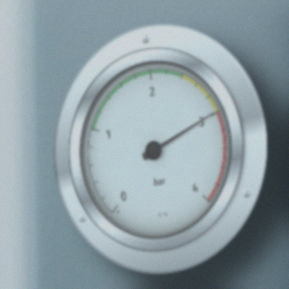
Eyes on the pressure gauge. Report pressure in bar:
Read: 3 bar
